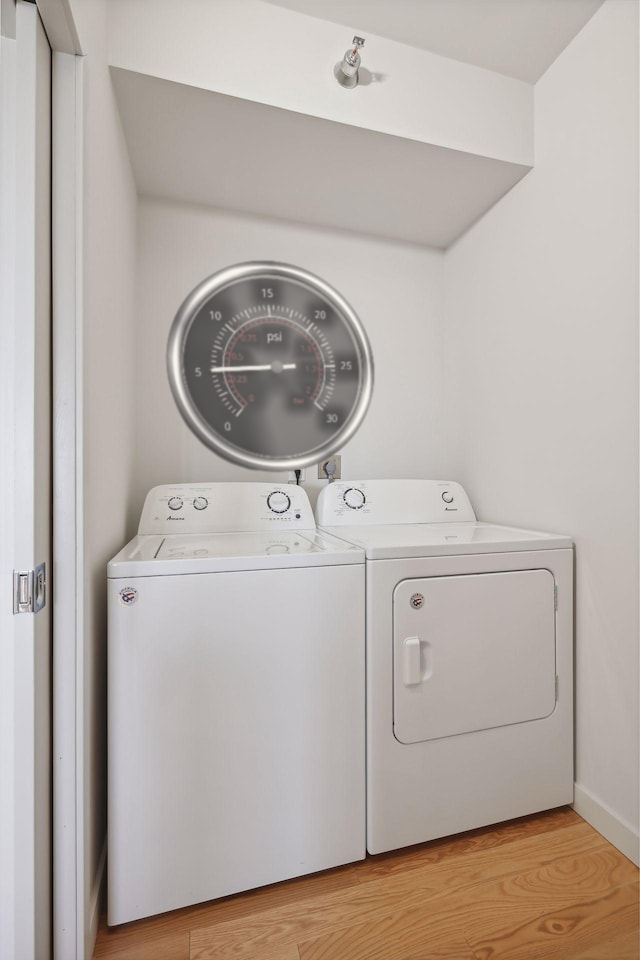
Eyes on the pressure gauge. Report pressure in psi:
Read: 5 psi
